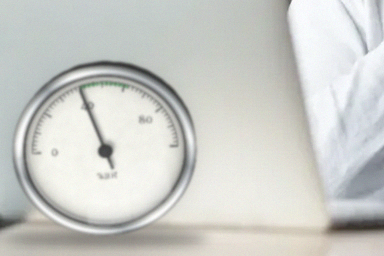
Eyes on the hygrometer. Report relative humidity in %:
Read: 40 %
